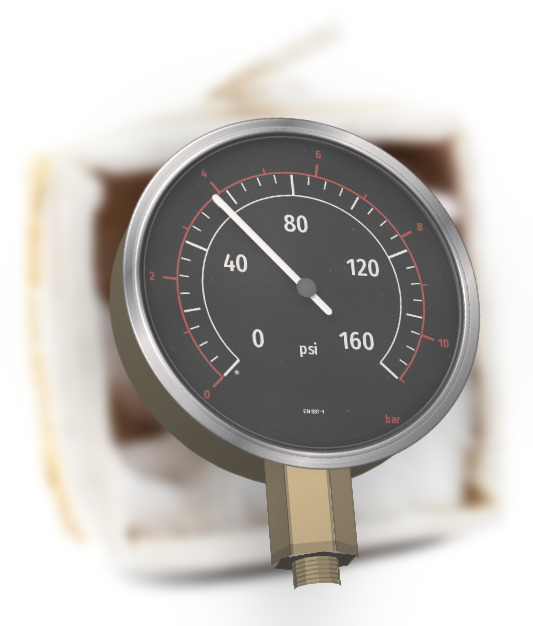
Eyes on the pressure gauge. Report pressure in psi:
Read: 55 psi
